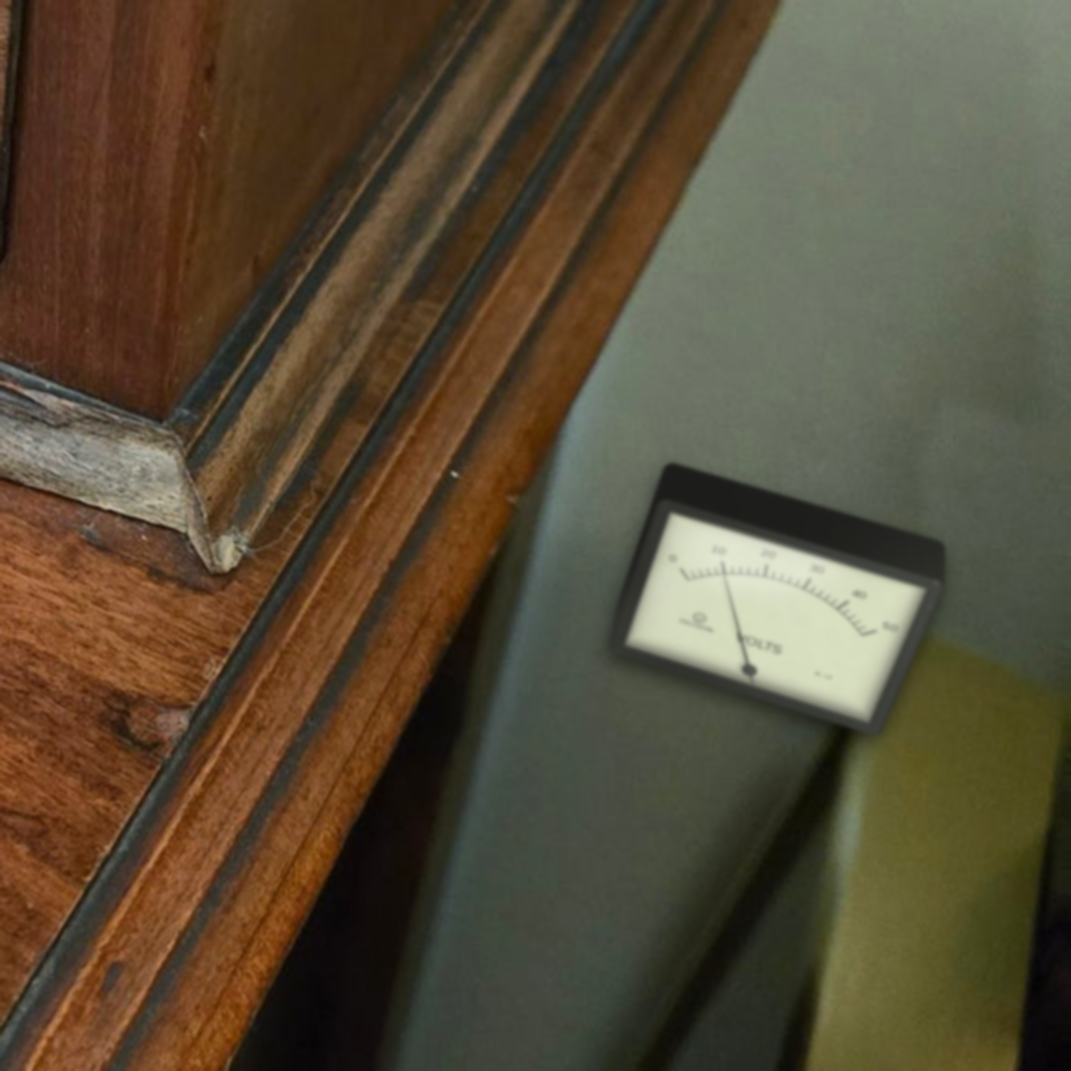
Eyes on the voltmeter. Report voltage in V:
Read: 10 V
